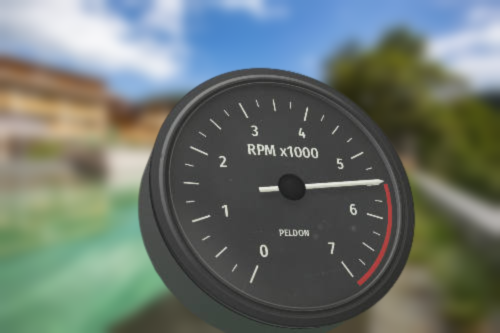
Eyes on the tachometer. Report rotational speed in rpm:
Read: 5500 rpm
